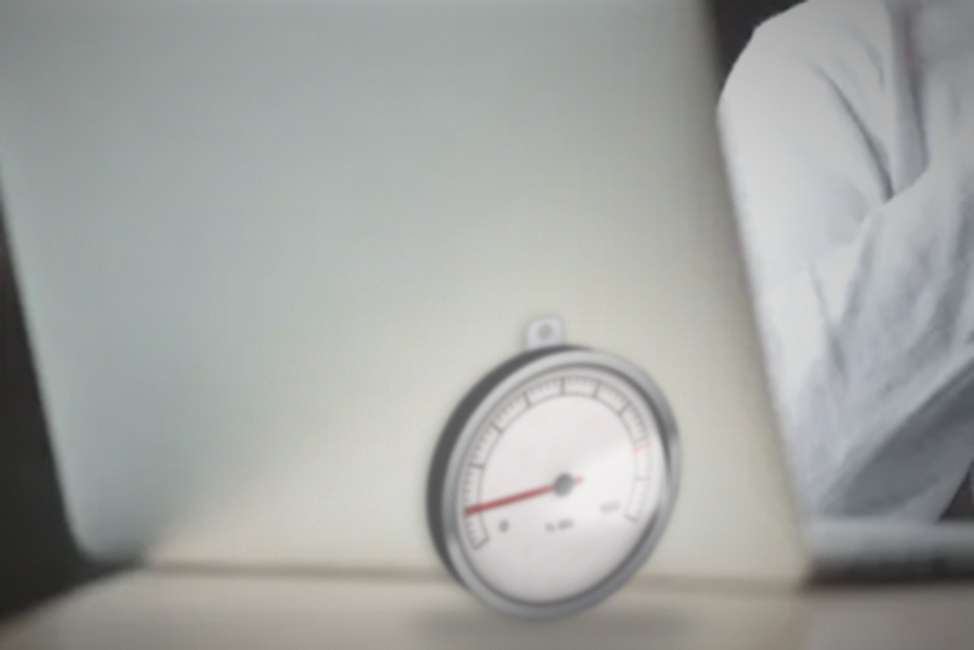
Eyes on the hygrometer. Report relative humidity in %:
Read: 10 %
